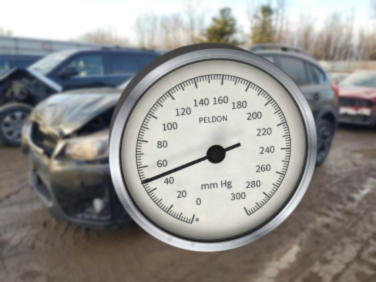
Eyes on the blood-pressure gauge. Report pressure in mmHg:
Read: 50 mmHg
